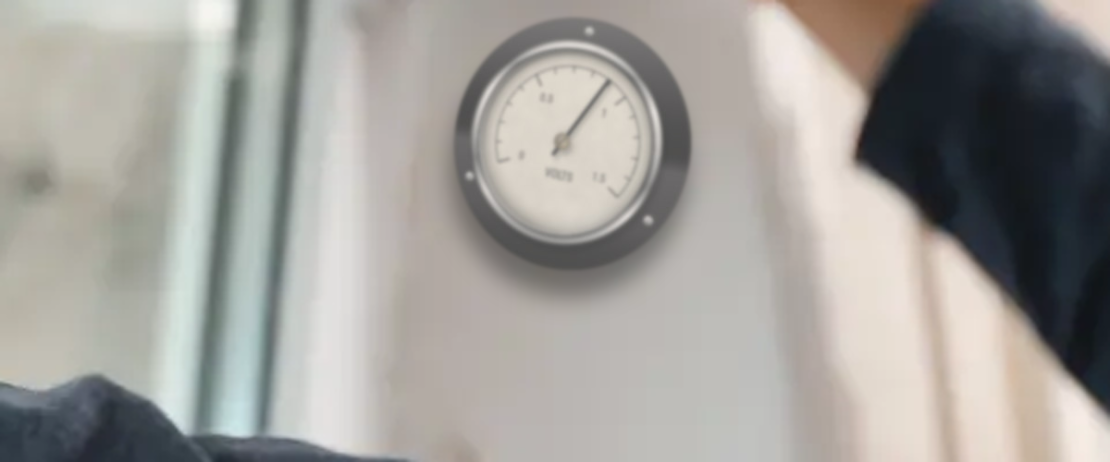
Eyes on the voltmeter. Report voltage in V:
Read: 0.9 V
